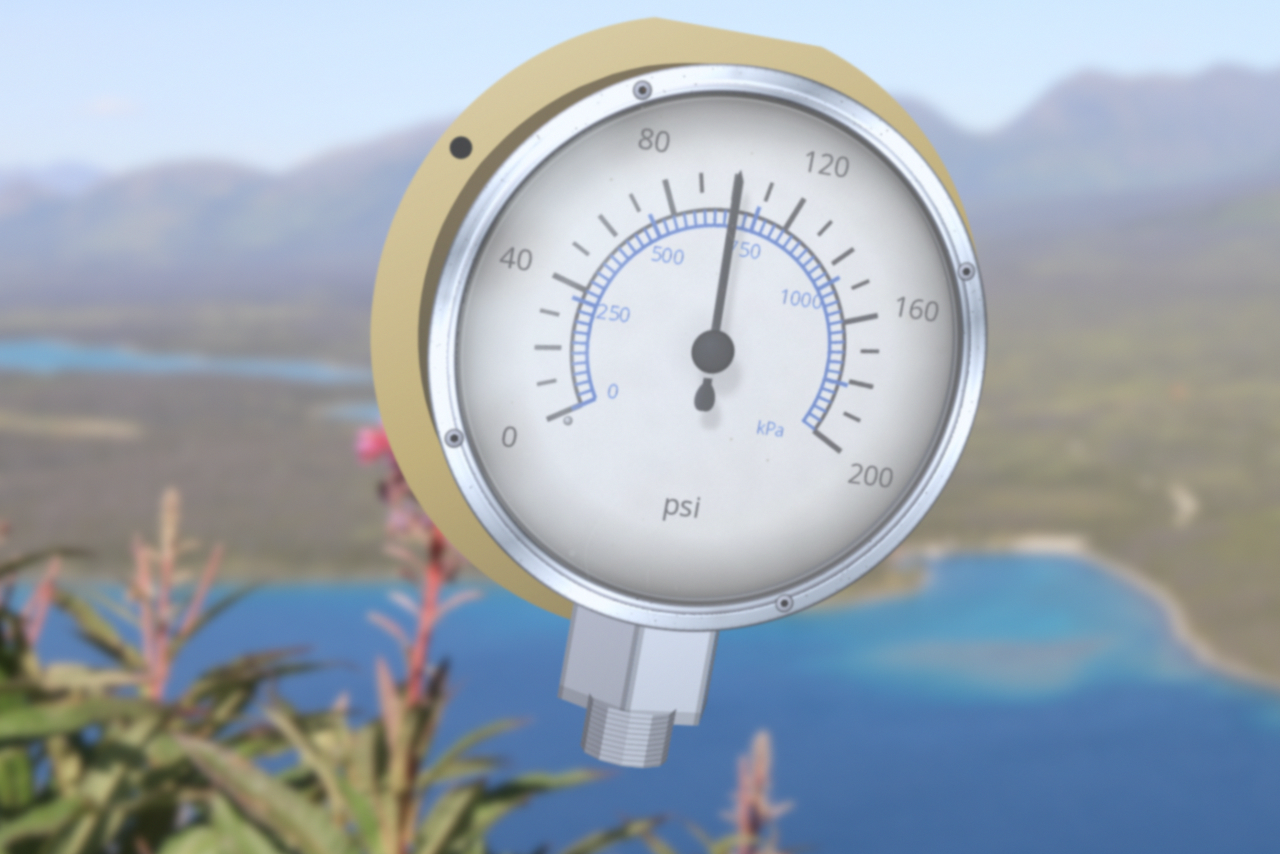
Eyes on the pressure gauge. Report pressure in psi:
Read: 100 psi
